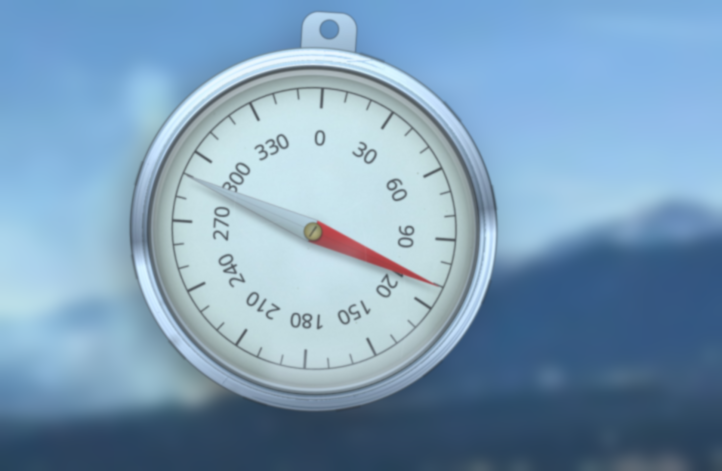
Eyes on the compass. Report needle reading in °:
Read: 110 °
